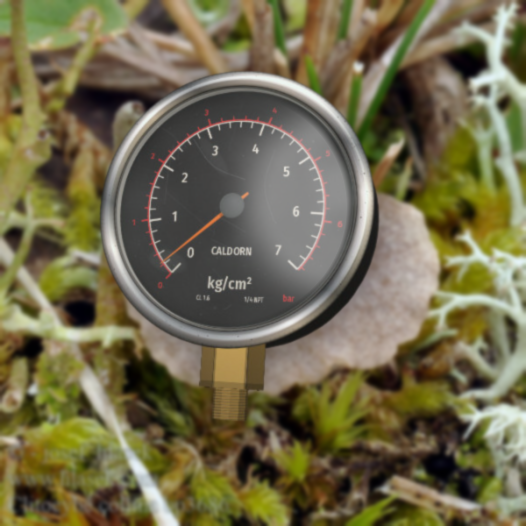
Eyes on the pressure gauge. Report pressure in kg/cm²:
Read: 0.2 kg/cm²
